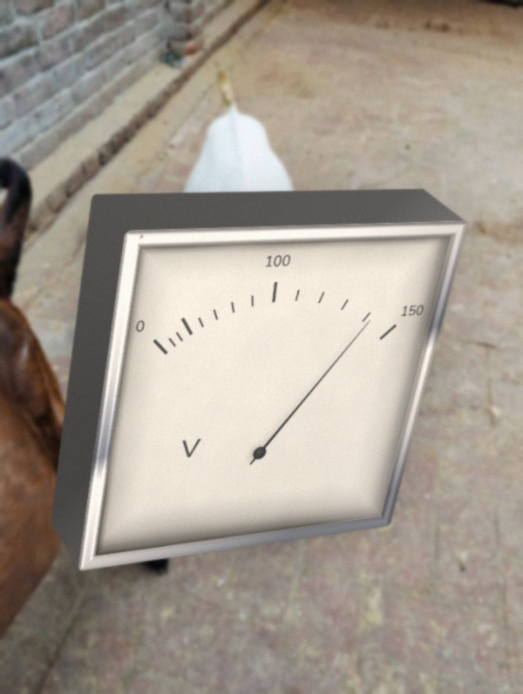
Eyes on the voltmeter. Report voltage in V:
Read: 140 V
